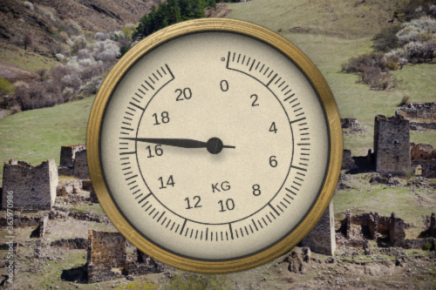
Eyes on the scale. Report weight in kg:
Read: 16.6 kg
